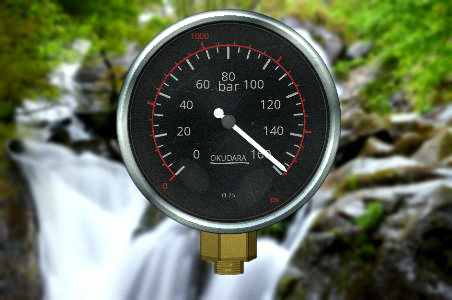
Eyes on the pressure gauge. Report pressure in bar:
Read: 157.5 bar
